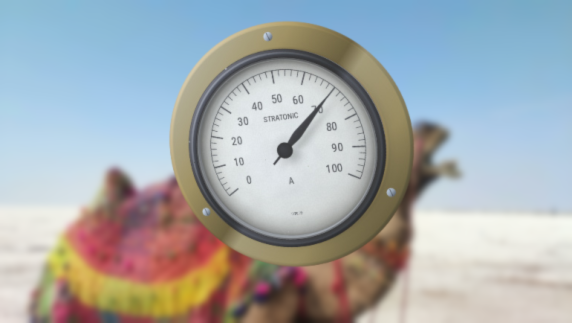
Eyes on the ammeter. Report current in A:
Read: 70 A
